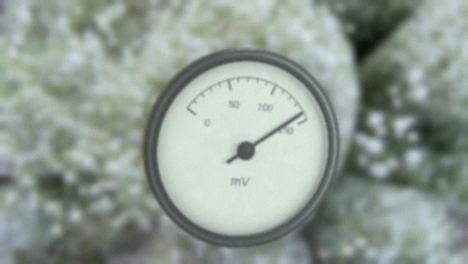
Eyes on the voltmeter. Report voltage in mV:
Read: 140 mV
